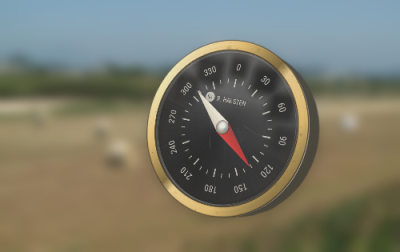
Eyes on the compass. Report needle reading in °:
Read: 130 °
